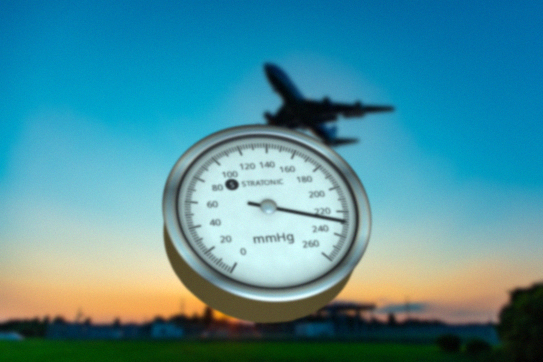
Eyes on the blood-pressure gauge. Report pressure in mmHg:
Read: 230 mmHg
